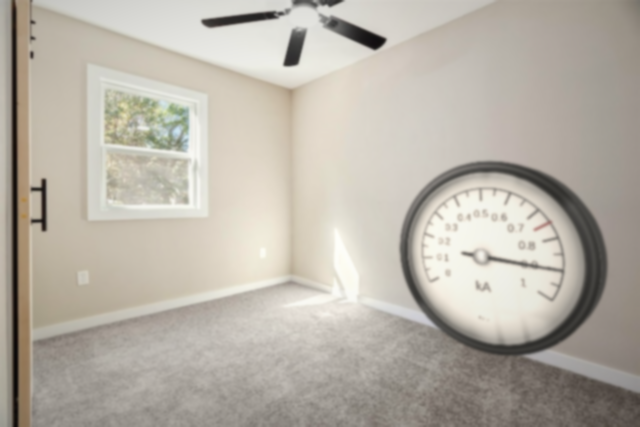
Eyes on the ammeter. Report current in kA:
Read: 0.9 kA
